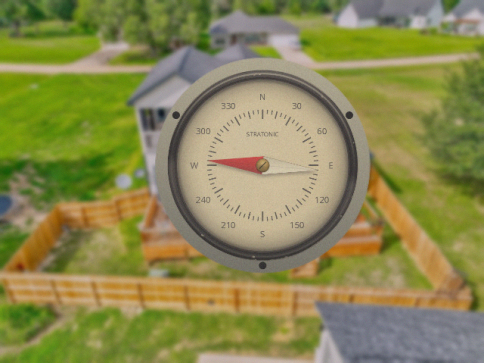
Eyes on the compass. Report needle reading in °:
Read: 275 °
